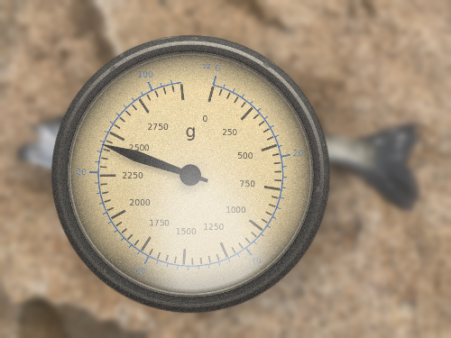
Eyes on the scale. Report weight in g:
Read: 2425 g
